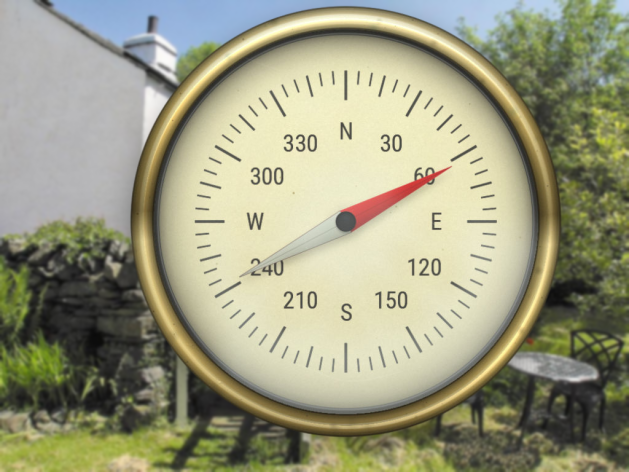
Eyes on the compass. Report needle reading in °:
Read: 62.5 °
